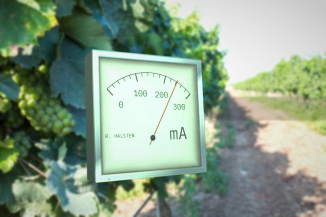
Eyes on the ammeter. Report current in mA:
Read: 240 mA
